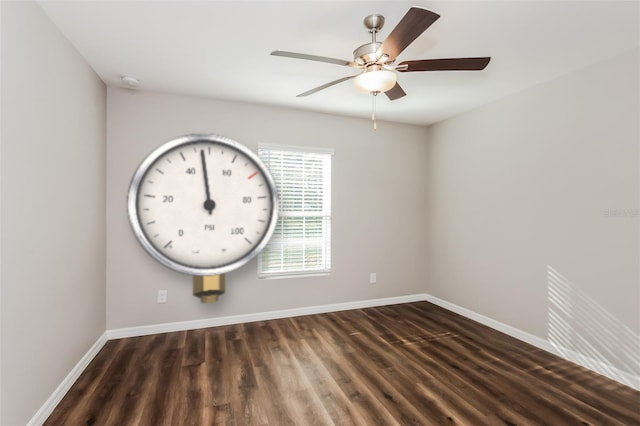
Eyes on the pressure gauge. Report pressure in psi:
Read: 47.5 psi
